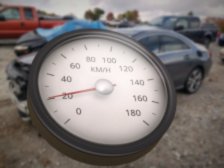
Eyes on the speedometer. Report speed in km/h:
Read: 20 km/h
